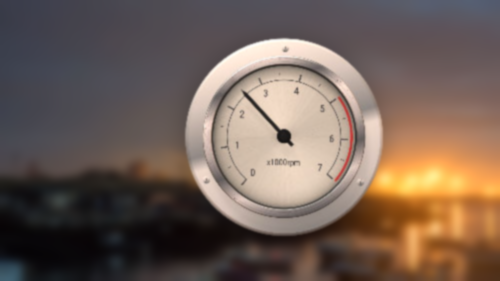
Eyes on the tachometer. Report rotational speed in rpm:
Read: 2500 rpm
